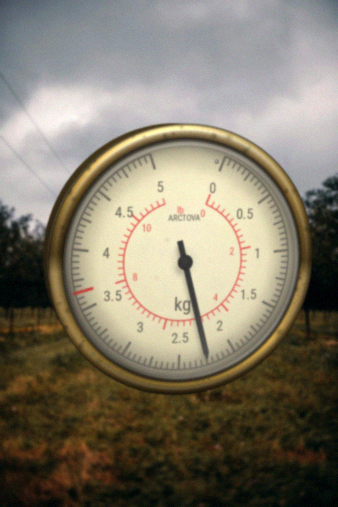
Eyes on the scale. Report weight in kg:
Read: 2.25 kg
